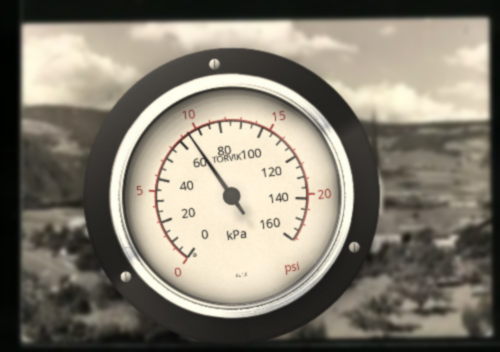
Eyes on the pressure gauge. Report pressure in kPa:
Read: 65 kPa
